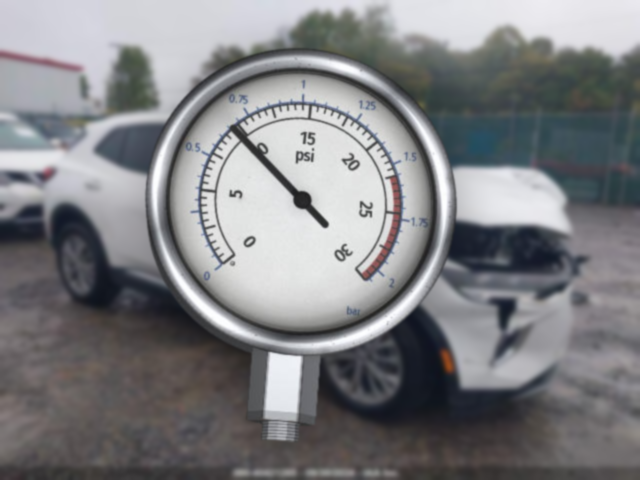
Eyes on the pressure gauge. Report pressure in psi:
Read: 9.5 psi
